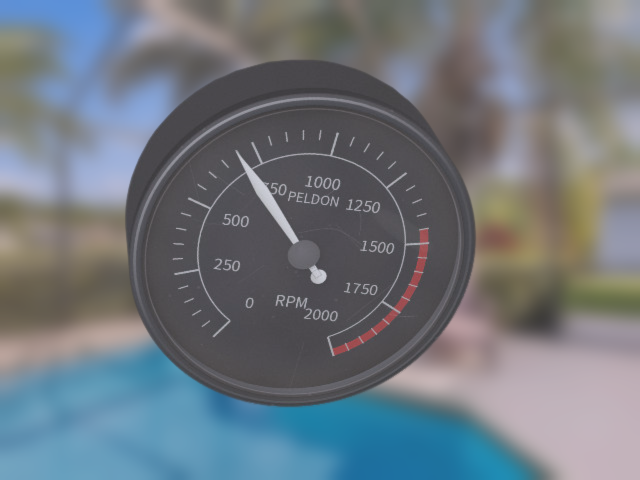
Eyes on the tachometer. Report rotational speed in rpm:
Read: 700 rpm
